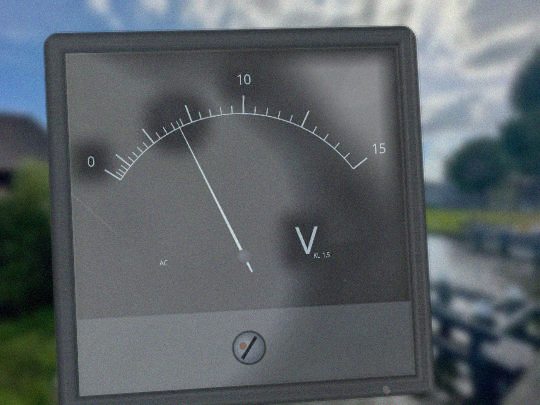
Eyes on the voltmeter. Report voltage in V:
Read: 6.75 V
